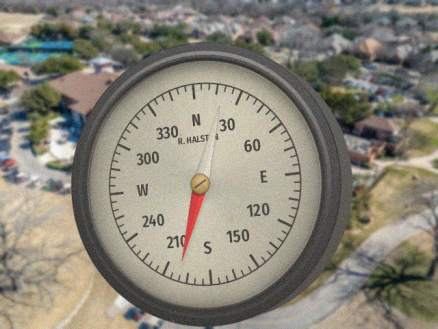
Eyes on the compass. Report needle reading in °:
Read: 200 °
